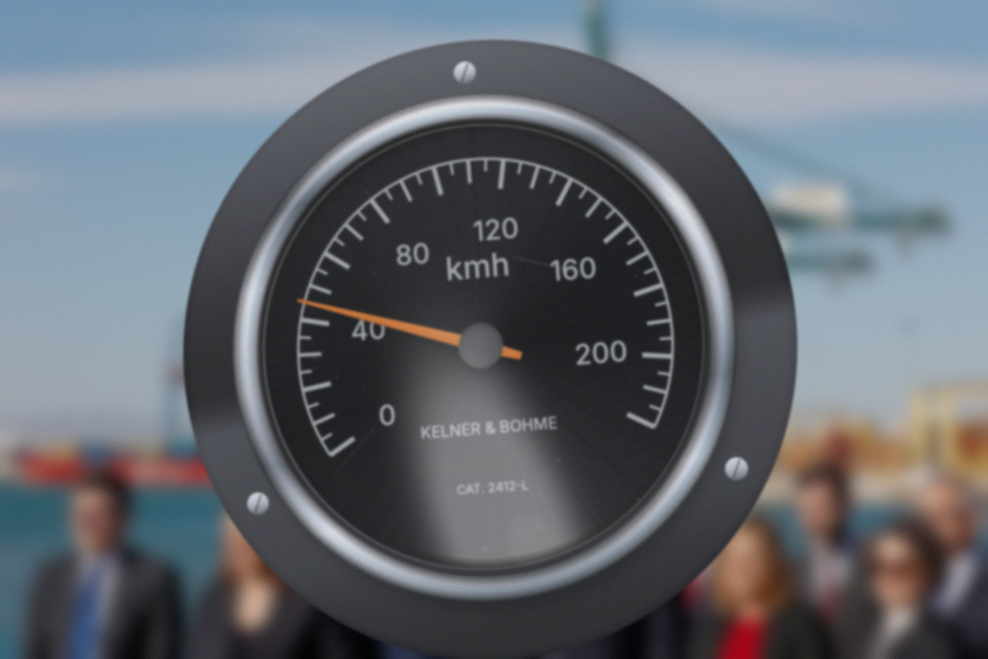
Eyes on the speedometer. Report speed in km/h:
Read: 45 km/h
